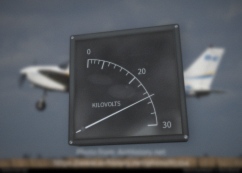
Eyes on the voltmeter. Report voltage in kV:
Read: 25 kV
